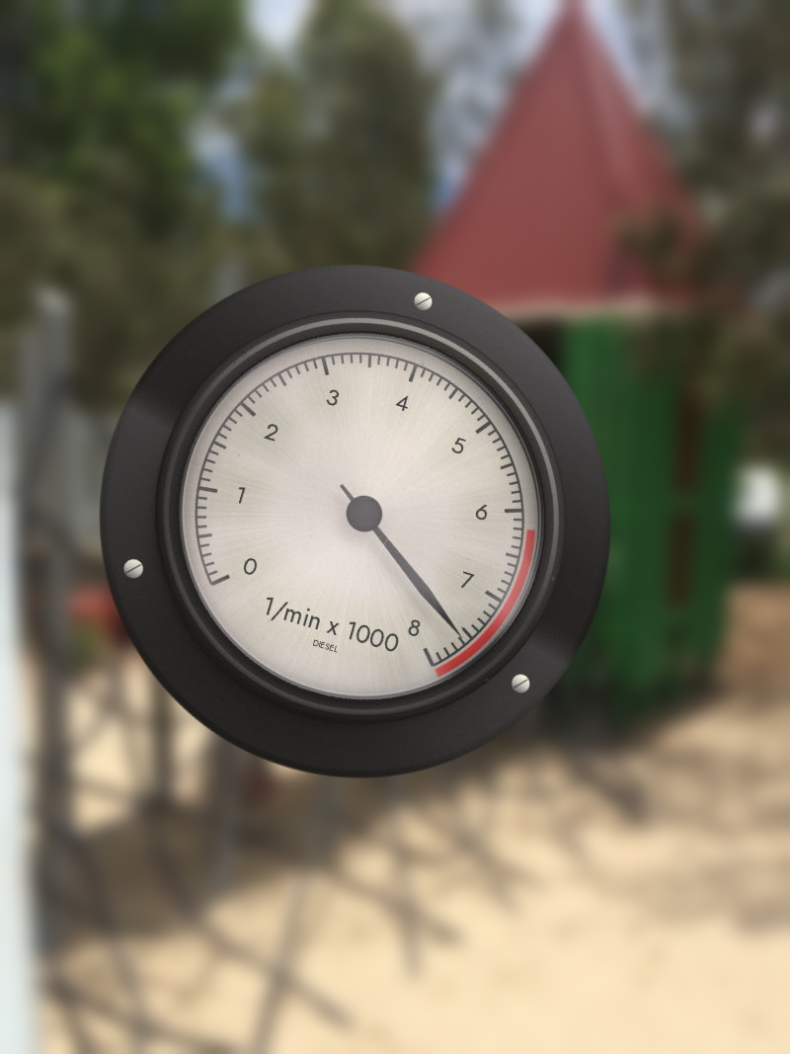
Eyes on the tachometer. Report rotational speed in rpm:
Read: 7600 rpm
